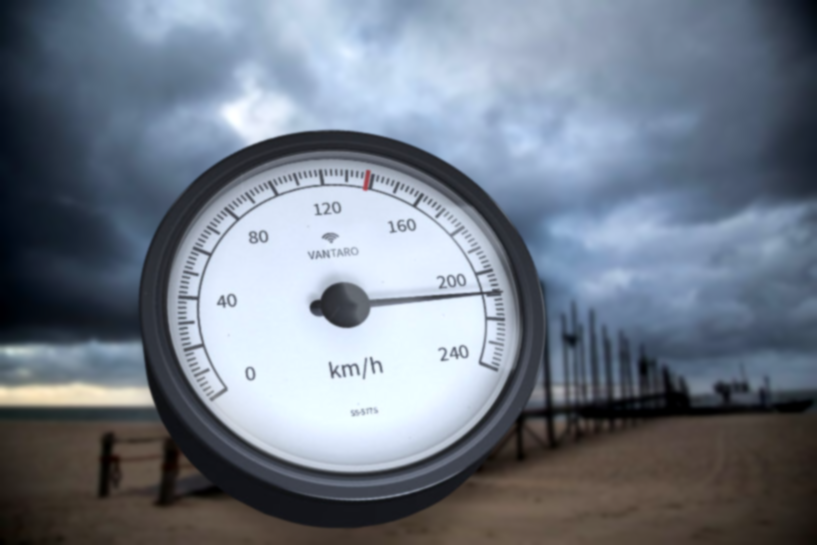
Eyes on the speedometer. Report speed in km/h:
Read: 210 km/h
